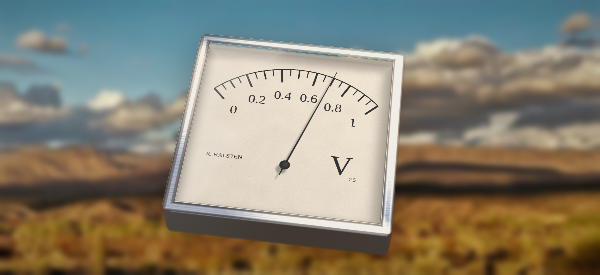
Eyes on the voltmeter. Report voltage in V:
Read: 0.7 V
